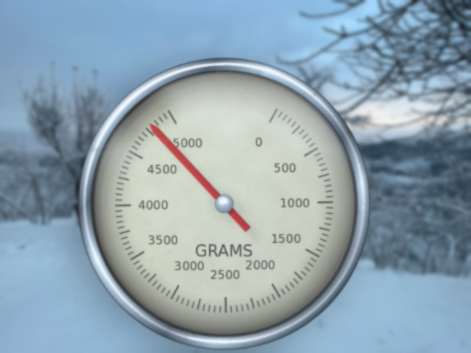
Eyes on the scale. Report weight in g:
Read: 4800 g
